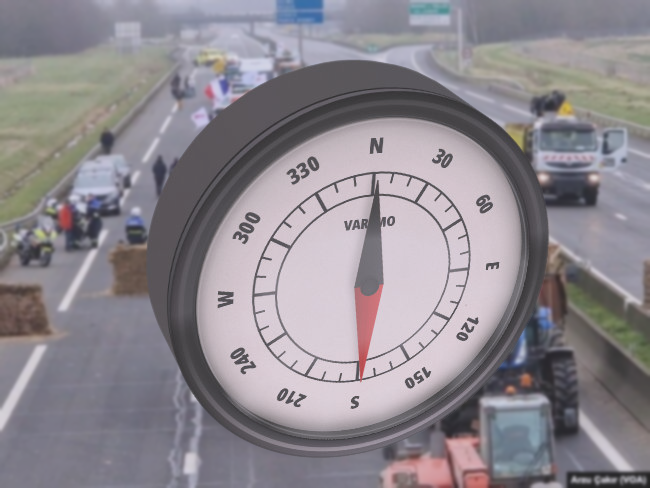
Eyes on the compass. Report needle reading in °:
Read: 180 °
